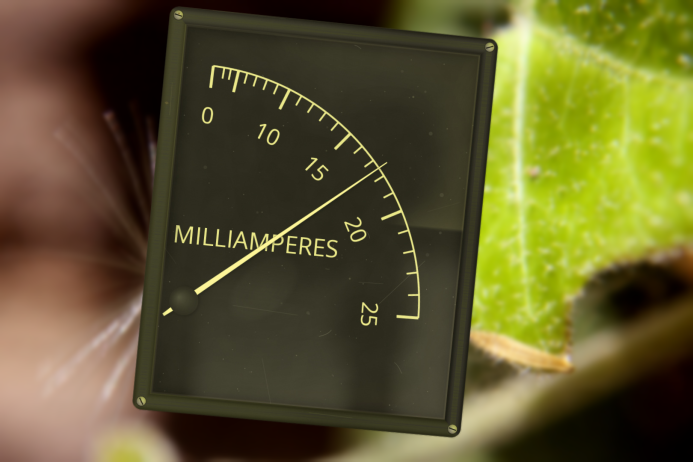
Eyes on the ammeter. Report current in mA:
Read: 17.5 mA
